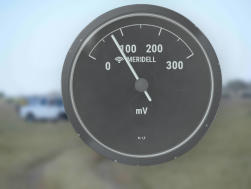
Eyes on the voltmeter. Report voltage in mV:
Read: 75 mV
